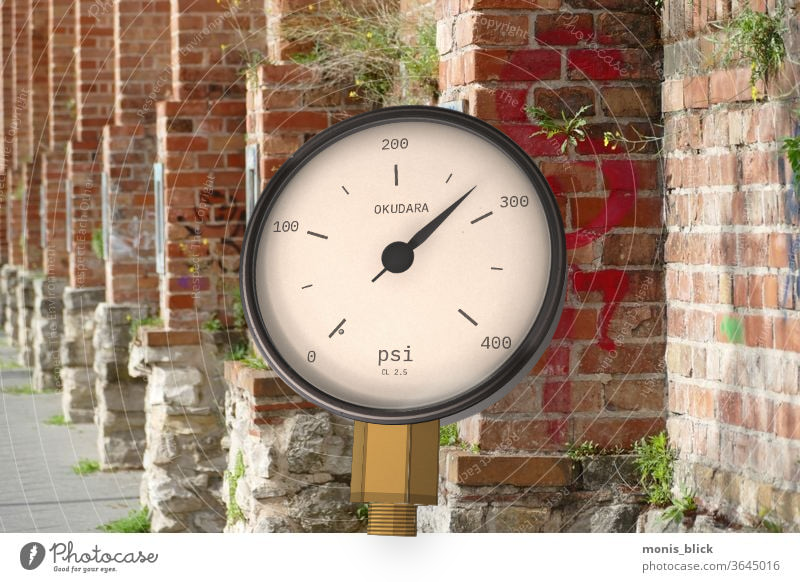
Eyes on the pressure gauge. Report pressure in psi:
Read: 275 psi
